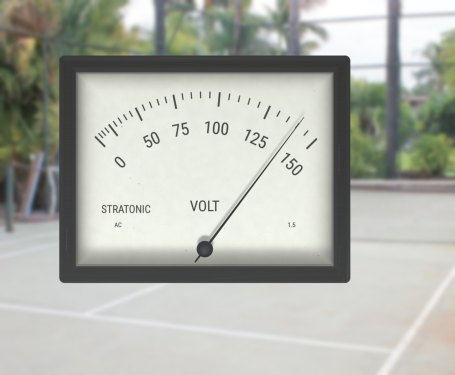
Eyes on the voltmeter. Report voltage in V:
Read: 140 V
